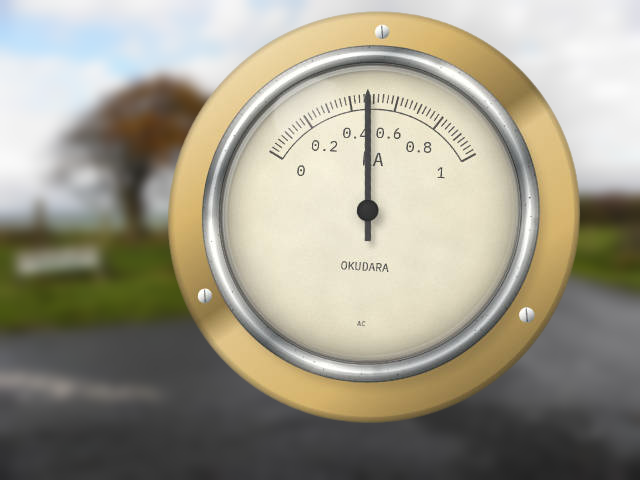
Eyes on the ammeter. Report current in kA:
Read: 0.48 kA
